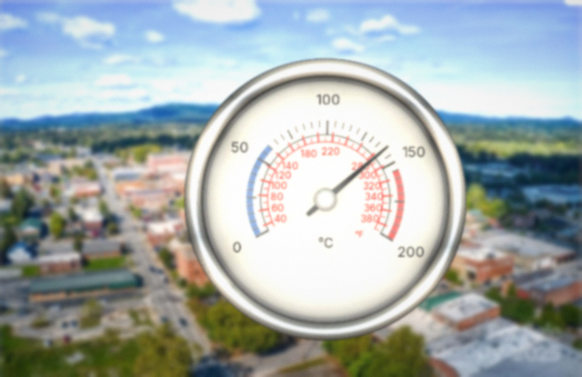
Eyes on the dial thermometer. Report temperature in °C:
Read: 140 °C
